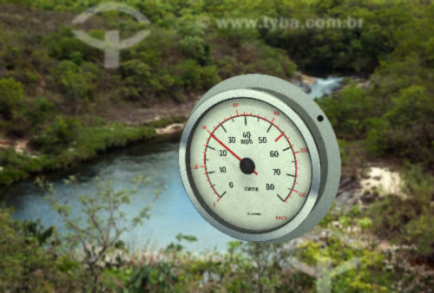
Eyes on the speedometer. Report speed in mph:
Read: 25 mph
